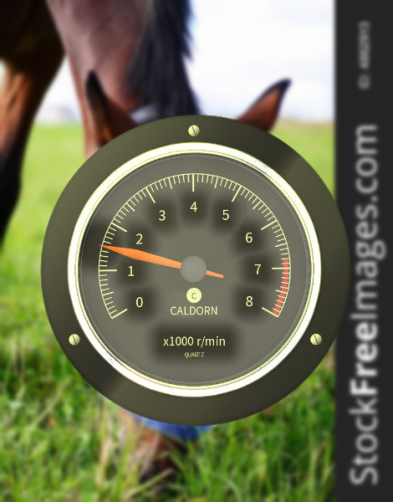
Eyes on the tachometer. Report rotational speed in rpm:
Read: 1500 rpm
